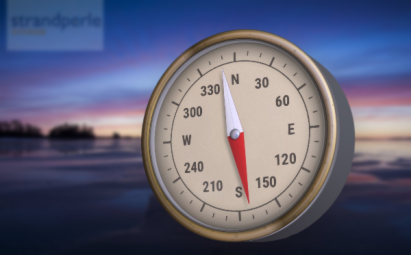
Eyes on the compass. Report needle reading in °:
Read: 170 °
